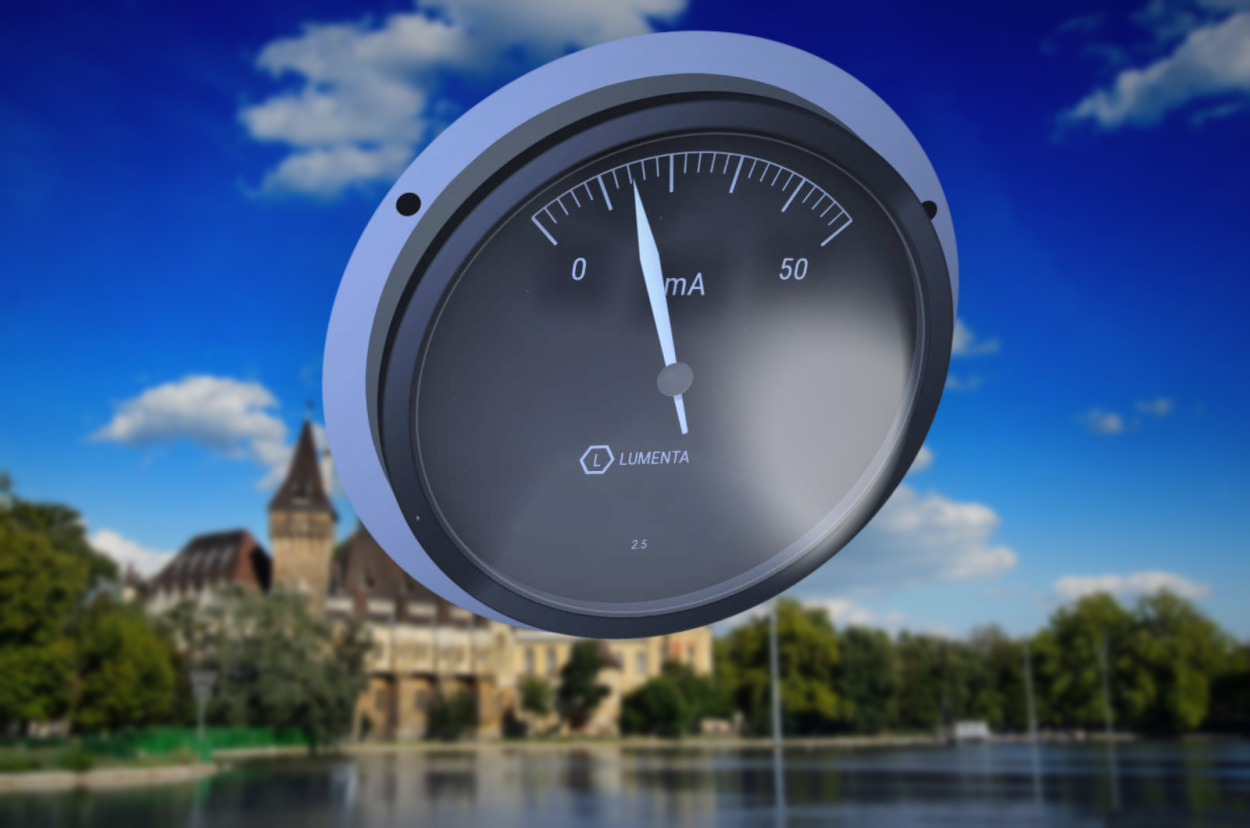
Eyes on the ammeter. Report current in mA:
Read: 14 mA
